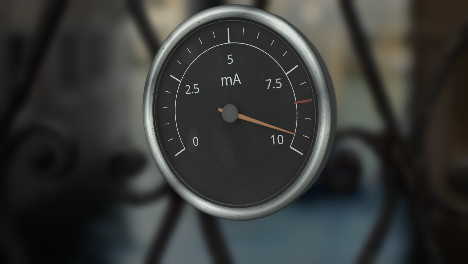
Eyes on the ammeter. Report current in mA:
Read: 9.5 mA
